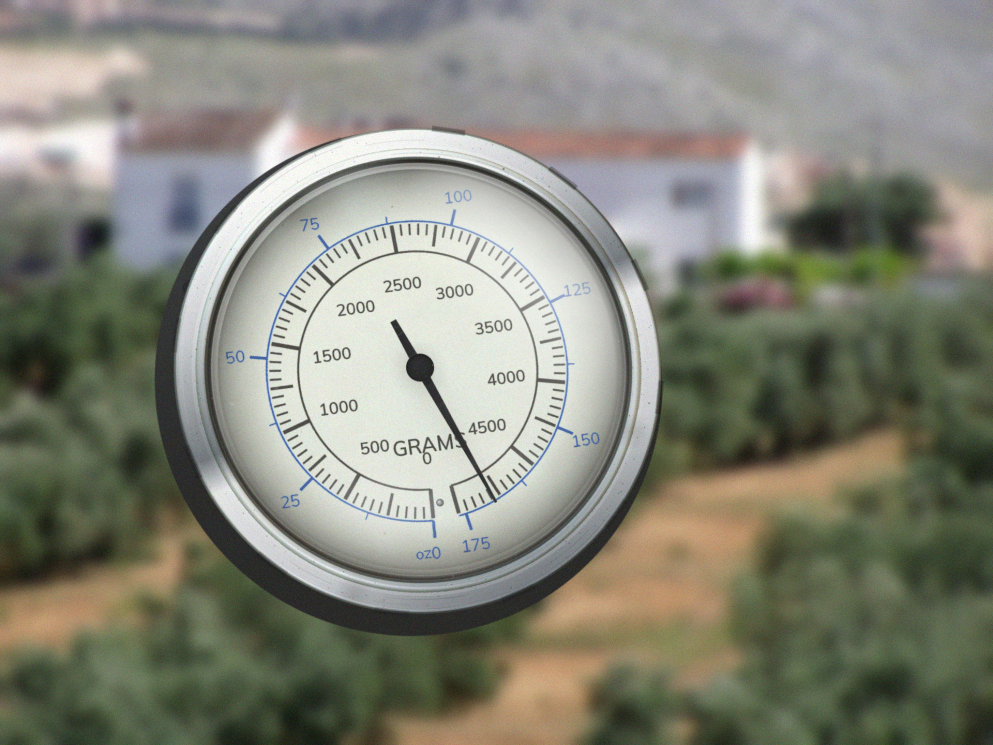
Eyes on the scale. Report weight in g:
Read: 4800 g
